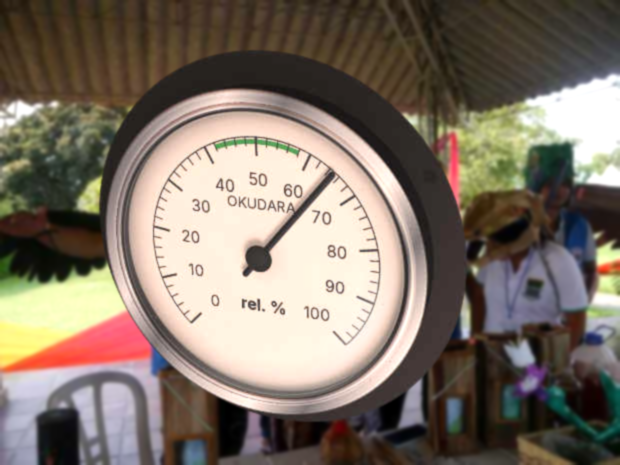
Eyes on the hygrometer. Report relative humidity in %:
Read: 65 %
